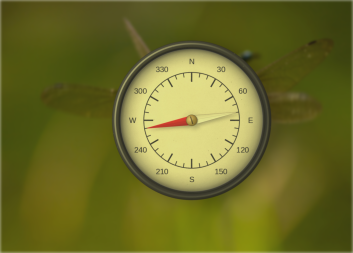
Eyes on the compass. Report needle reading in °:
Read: 260 °
